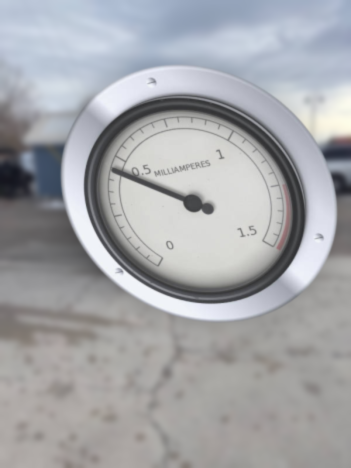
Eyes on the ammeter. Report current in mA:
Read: 0.45 mA
